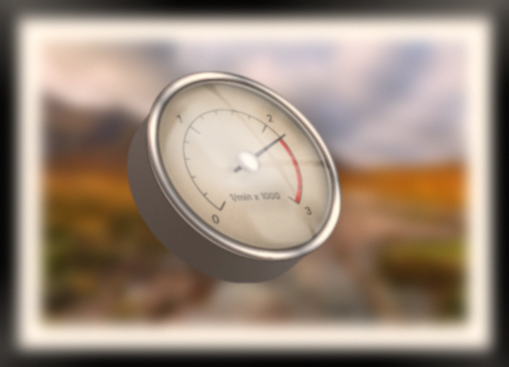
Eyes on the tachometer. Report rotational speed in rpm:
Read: 2200 rpm
